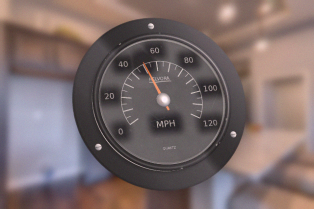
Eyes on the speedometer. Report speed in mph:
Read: 50 mph
